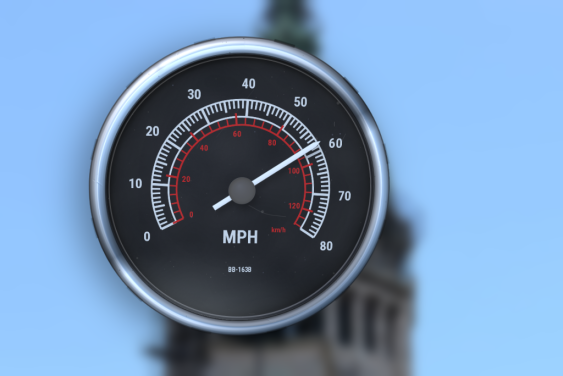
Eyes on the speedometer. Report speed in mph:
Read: 58 mph
